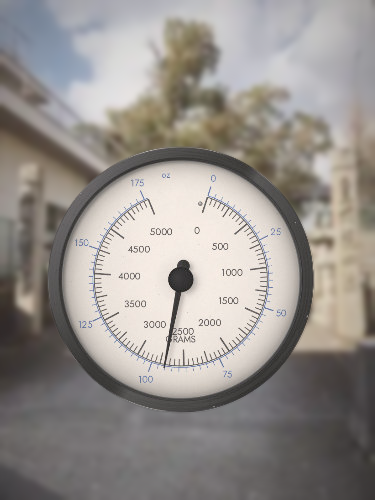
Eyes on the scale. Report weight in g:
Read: 2700 g
